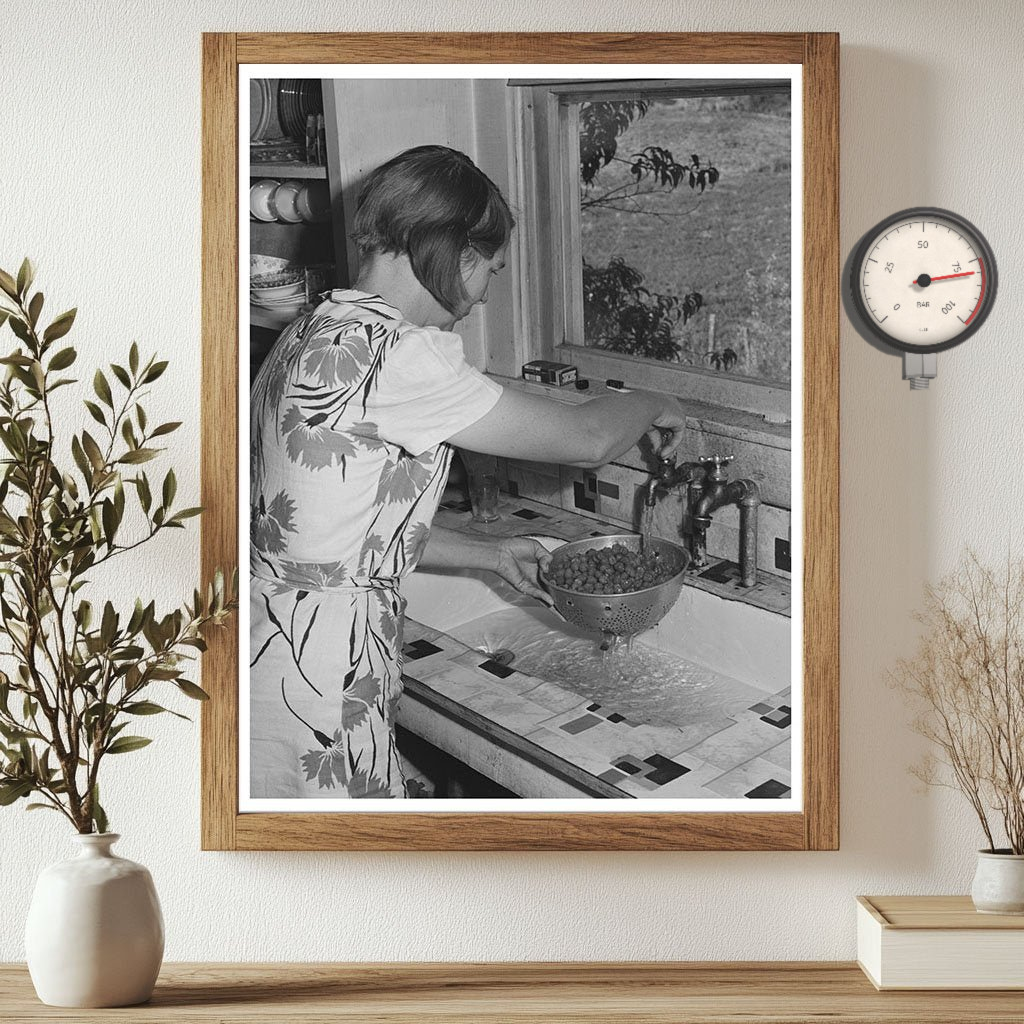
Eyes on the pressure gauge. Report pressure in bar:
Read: 80 bar
